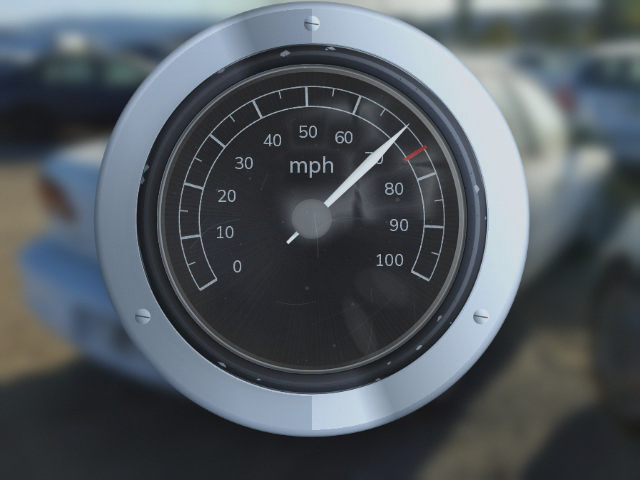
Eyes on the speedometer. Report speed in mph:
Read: 70 mph
